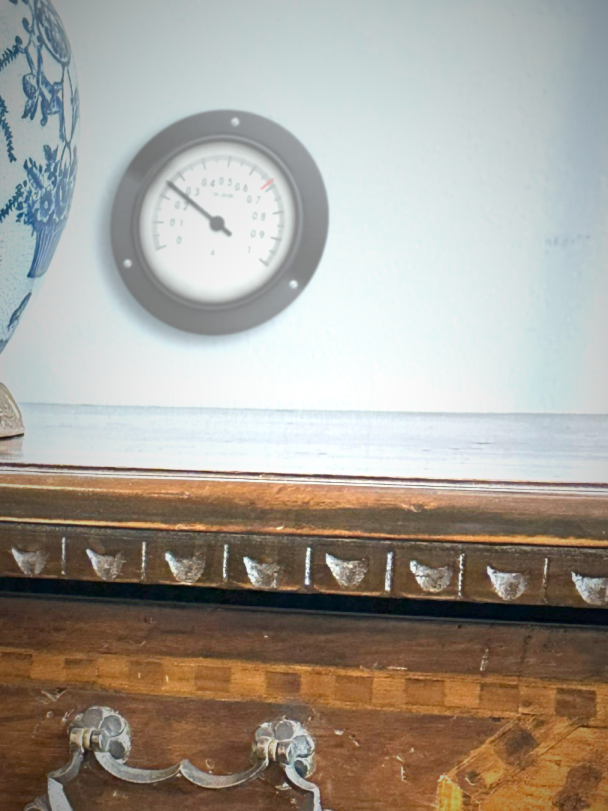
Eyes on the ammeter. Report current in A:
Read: 0.25 A
